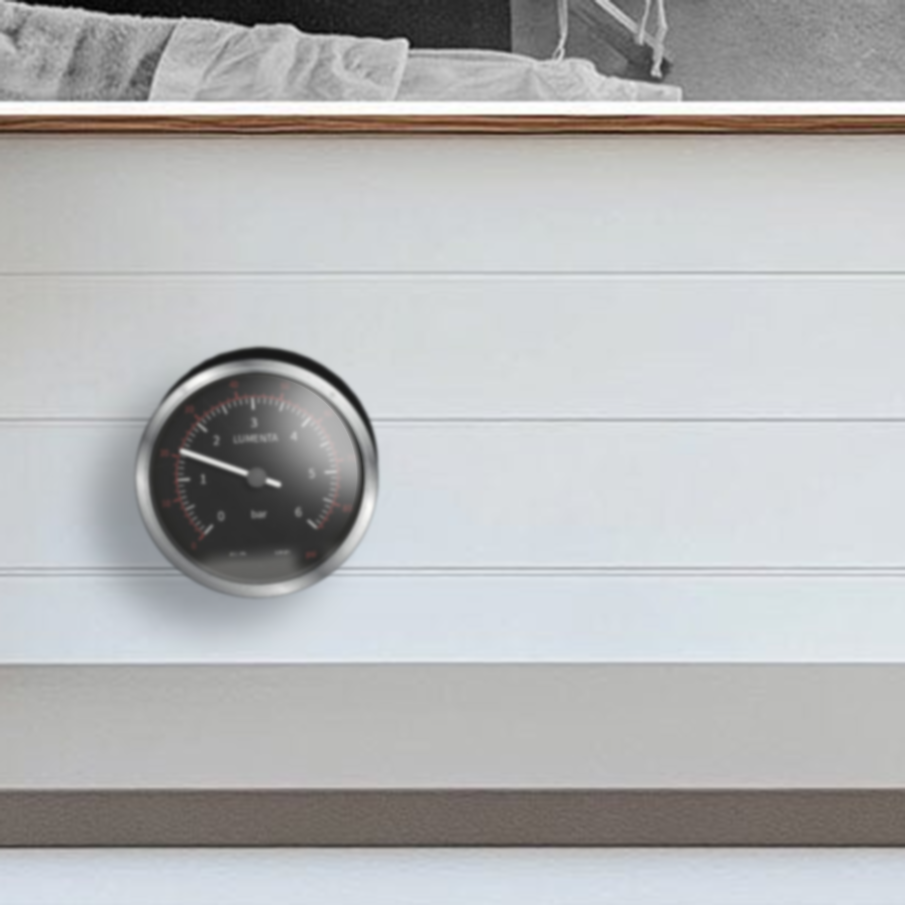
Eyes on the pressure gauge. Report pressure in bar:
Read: 1.5 bar
